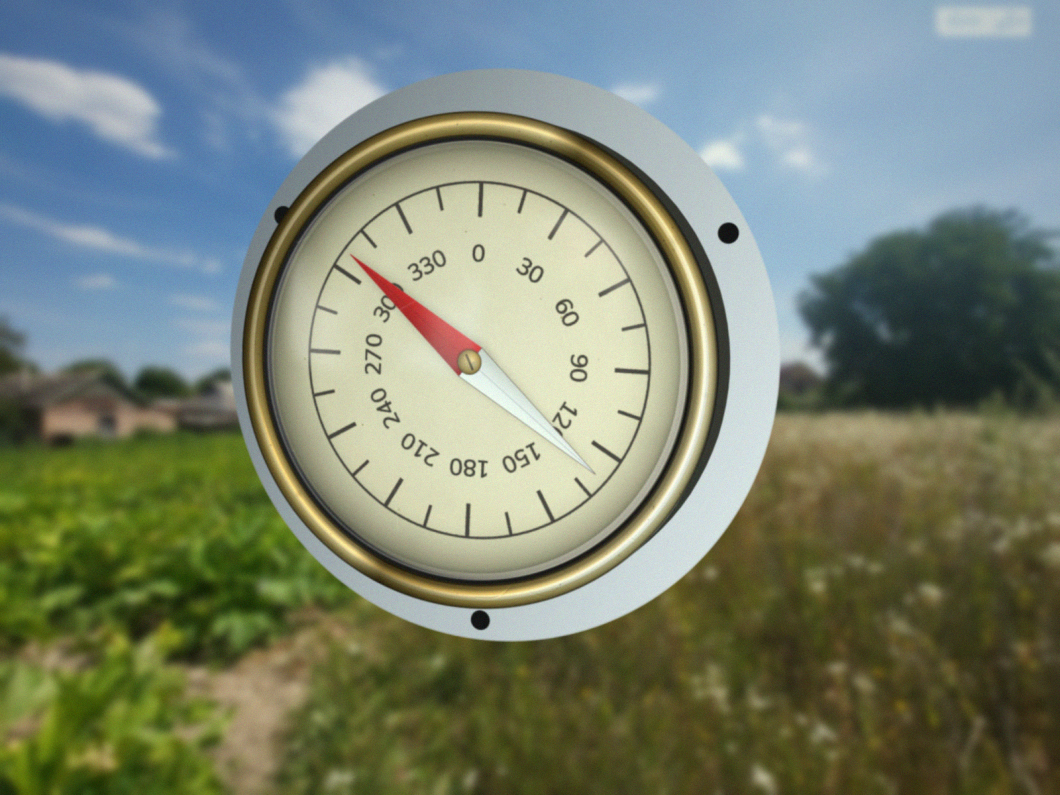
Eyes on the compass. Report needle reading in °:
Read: 307.5 °
